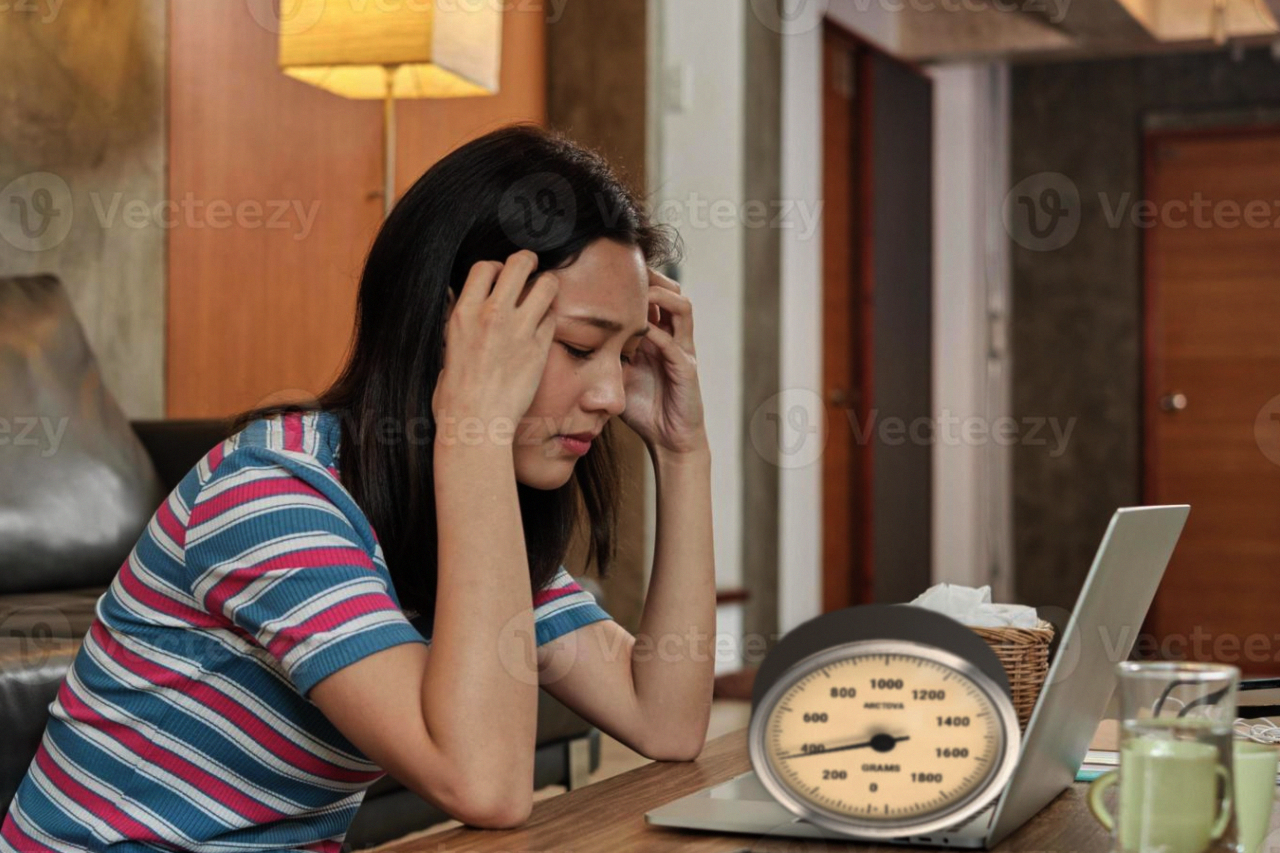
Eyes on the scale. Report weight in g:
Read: 400 g
